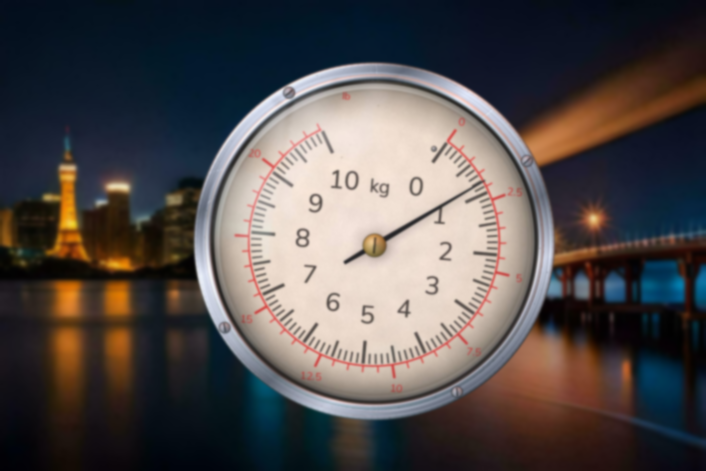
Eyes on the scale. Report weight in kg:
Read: 0.8 kg
